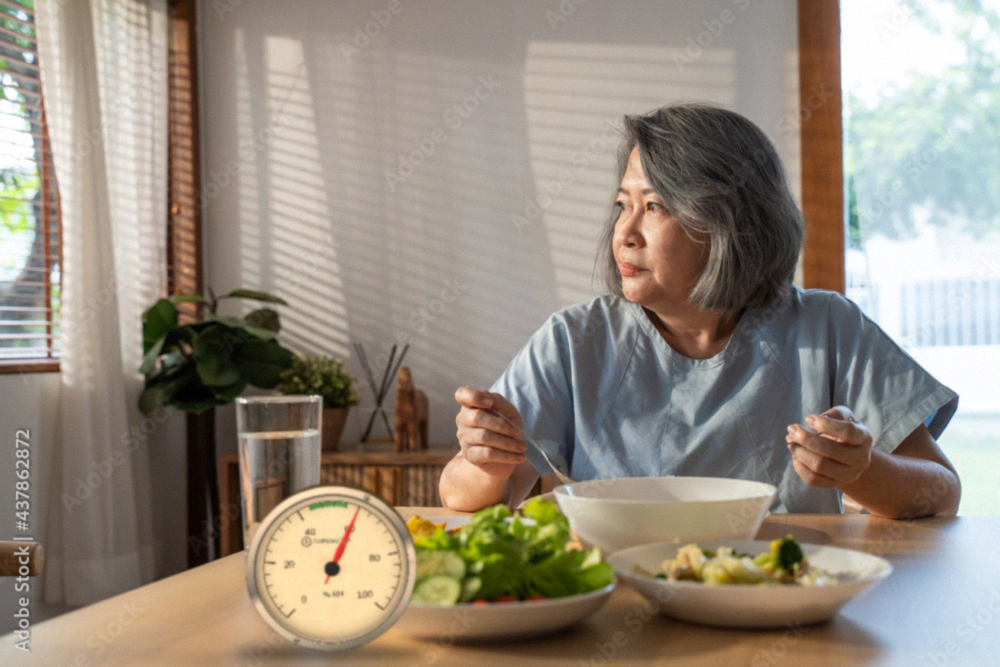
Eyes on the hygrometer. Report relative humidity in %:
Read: 60 %
